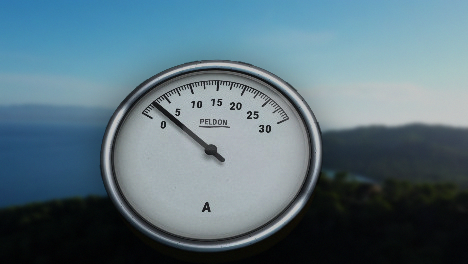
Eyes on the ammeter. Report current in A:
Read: 2.5 A
